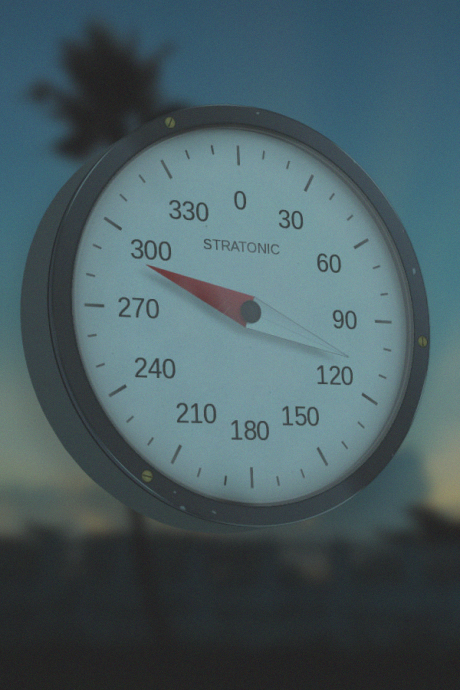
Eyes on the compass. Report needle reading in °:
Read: 290 °
